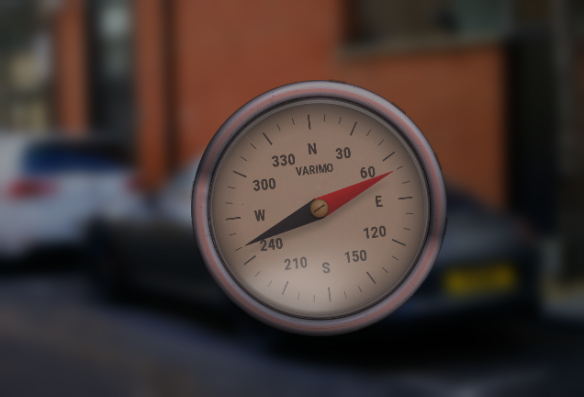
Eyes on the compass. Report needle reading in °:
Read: 70 °
